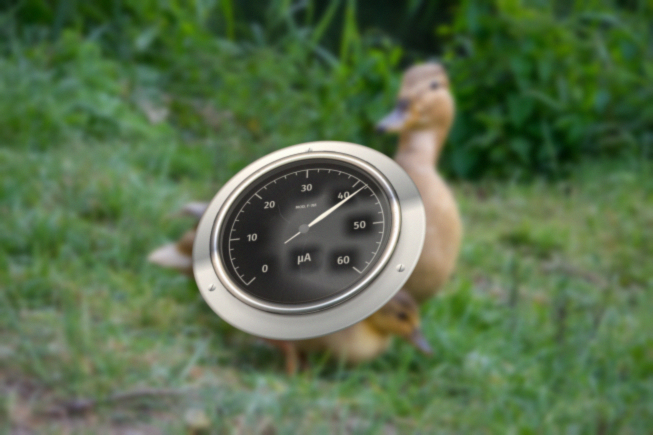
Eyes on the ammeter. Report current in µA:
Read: 42 µA
